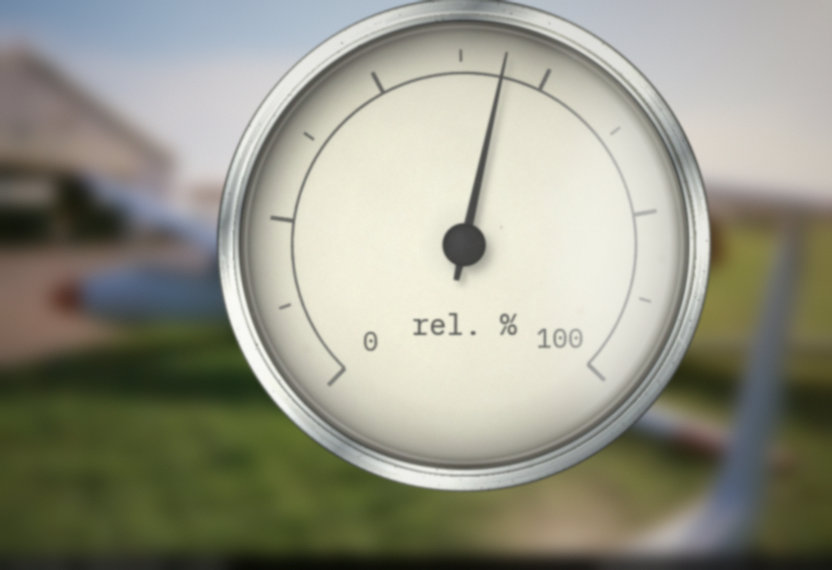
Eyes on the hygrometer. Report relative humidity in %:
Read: 55 %
